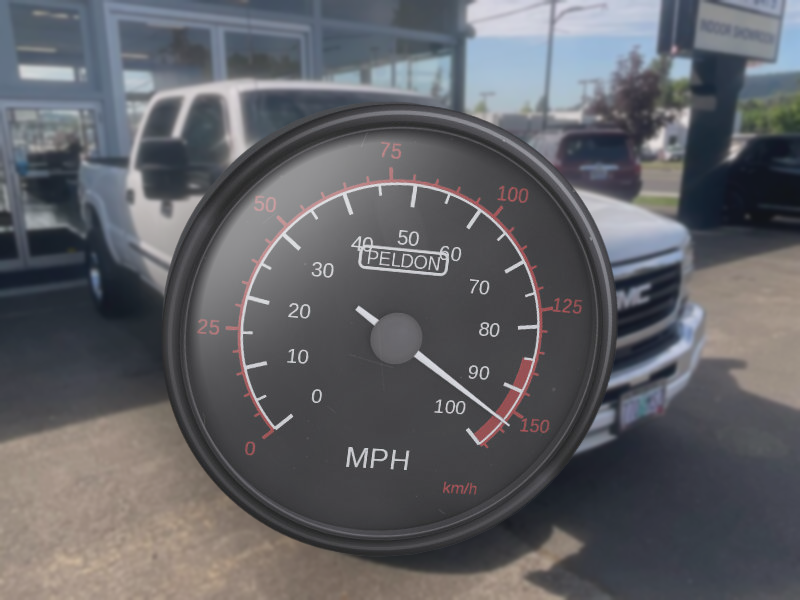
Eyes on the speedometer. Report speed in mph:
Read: 95 mph
